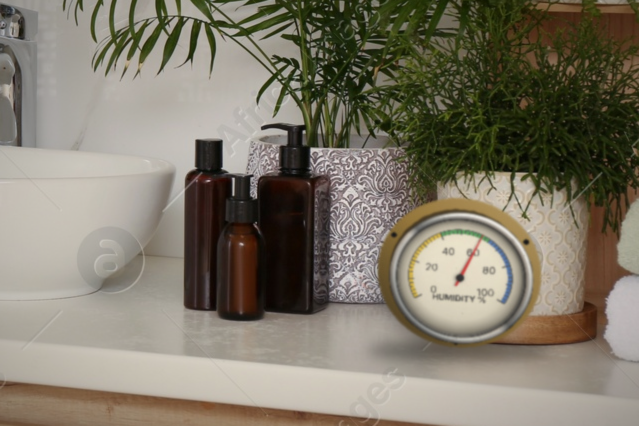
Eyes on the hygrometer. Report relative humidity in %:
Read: 60 %
